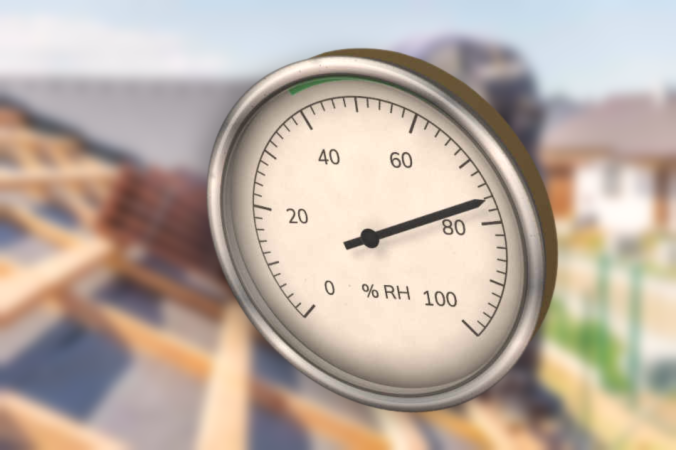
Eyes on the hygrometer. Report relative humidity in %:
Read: 76 %
